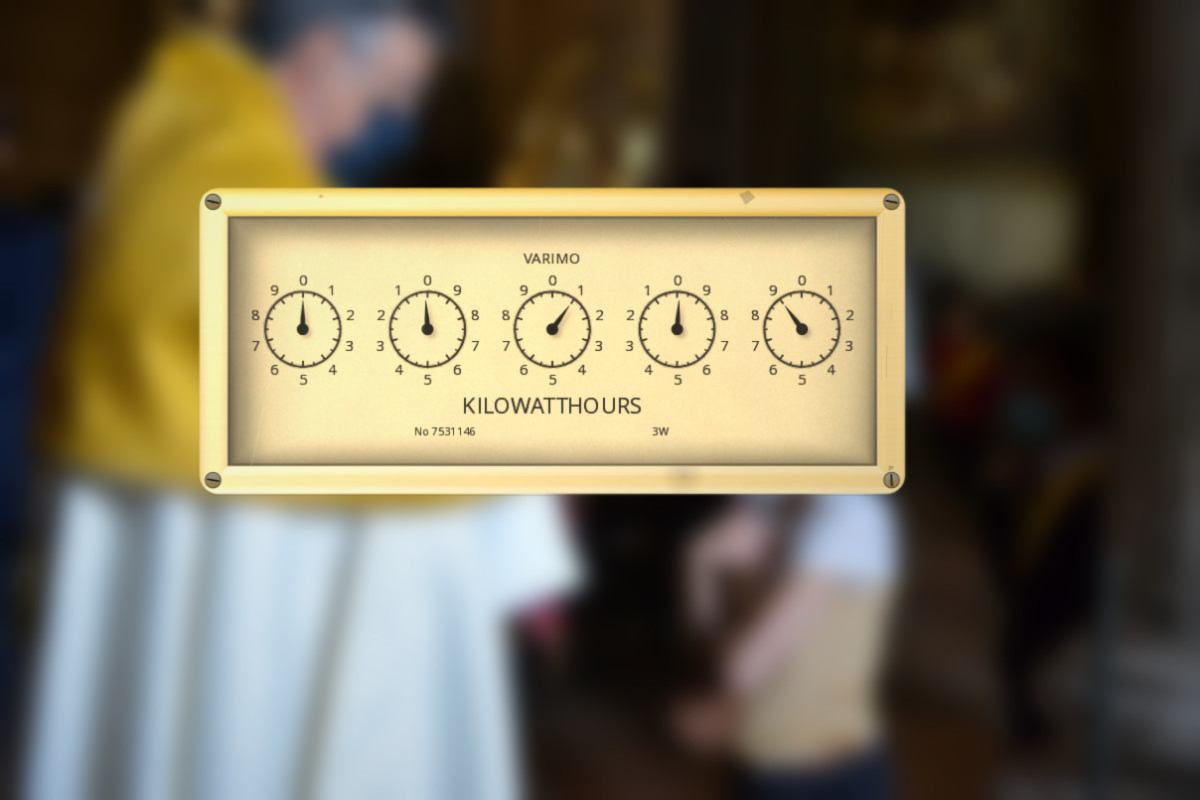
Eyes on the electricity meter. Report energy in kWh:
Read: 99 kWh
